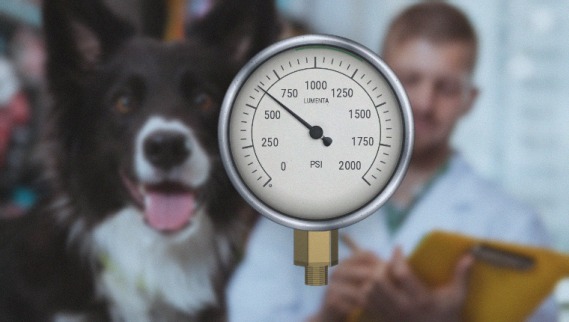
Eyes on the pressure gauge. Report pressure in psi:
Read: 625 psi
